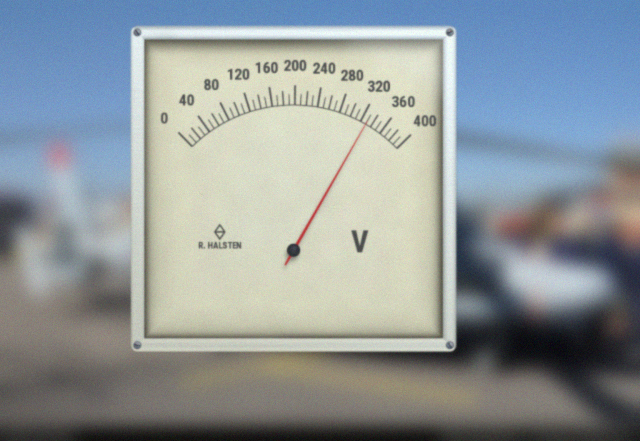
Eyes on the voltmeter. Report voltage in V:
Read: 330 V
